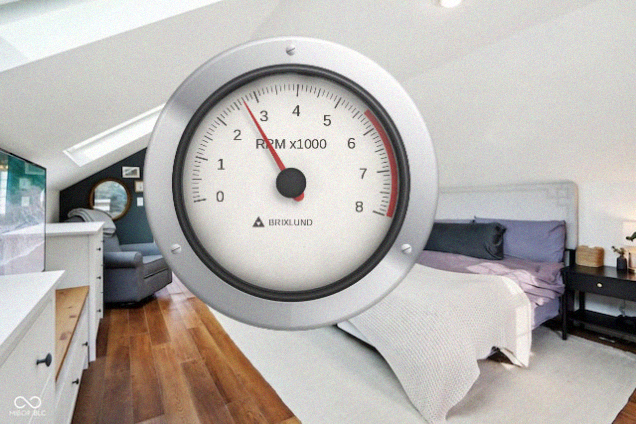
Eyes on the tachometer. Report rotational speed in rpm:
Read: 2700 rpm
